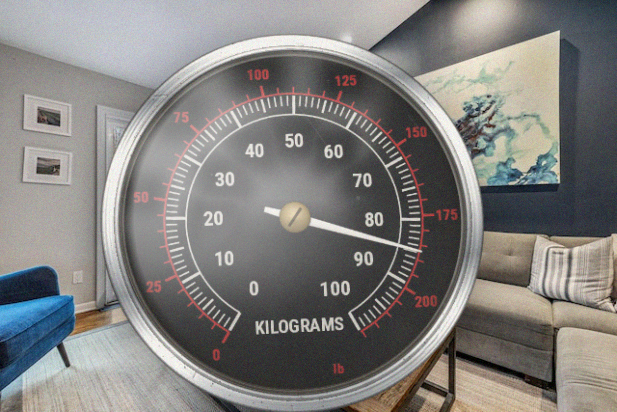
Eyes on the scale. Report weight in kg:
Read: 85 kg
